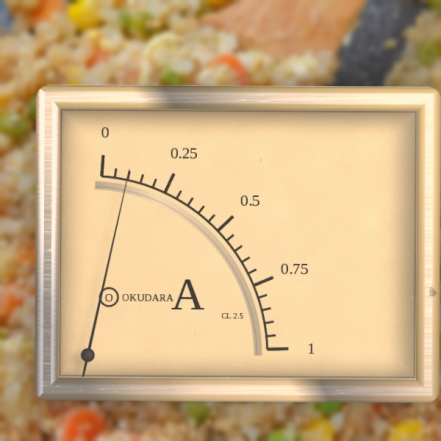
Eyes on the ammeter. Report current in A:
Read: 0.1 A
